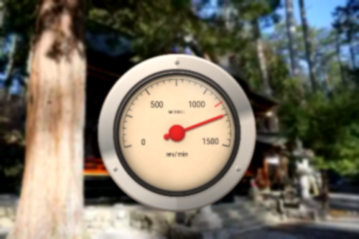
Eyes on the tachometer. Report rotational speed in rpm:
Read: 1250 rpm
